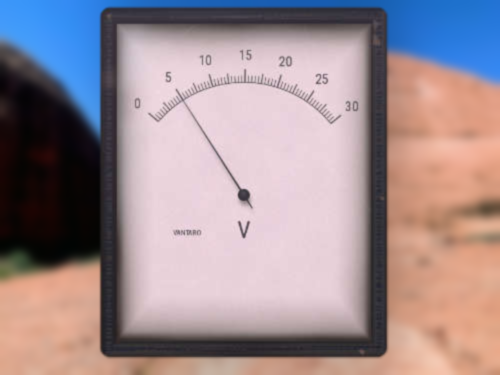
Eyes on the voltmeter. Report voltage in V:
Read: 5 V
